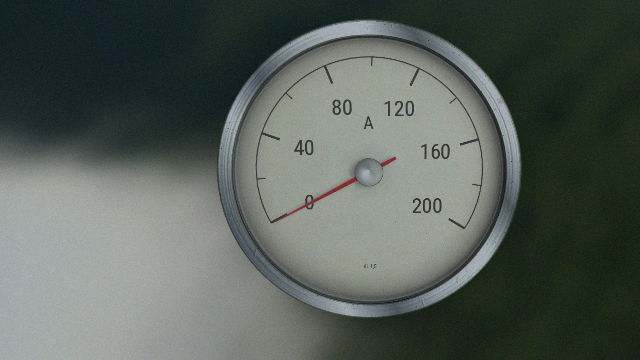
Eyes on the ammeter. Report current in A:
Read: 0 A
